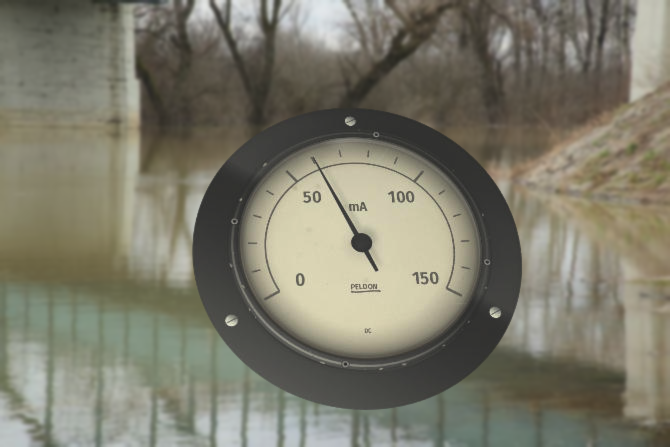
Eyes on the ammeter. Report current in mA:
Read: 60 mA
